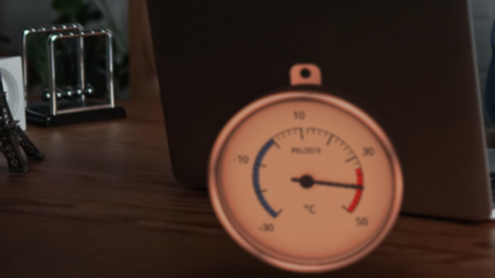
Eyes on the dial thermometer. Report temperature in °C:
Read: 40 °C
